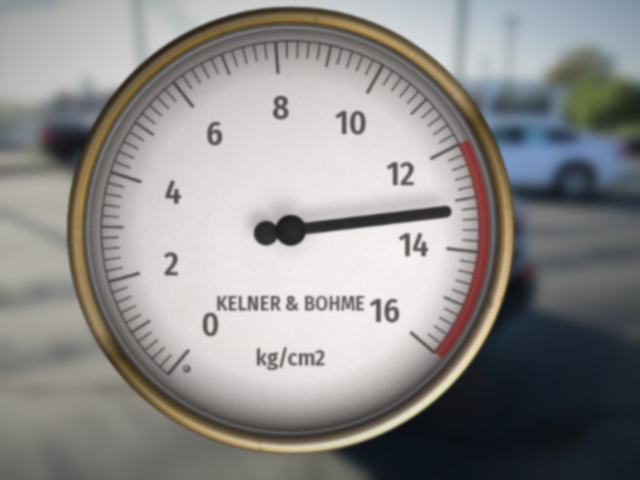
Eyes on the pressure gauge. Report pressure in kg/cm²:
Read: 13.2 kg/cm²
